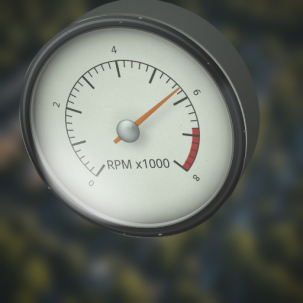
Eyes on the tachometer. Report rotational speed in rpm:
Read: 5700 rpm
